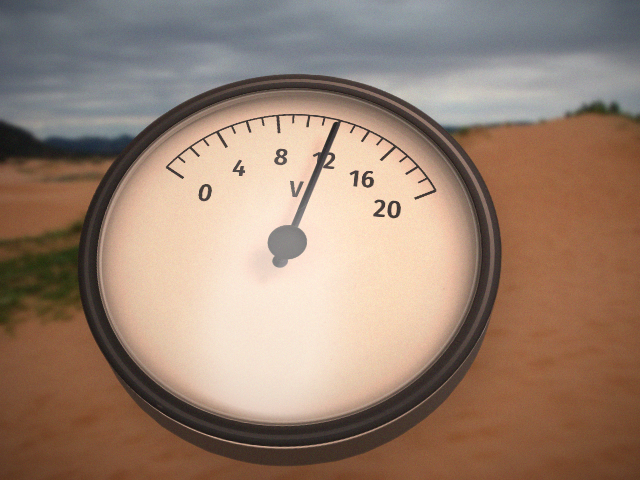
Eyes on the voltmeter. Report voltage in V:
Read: 12 V
